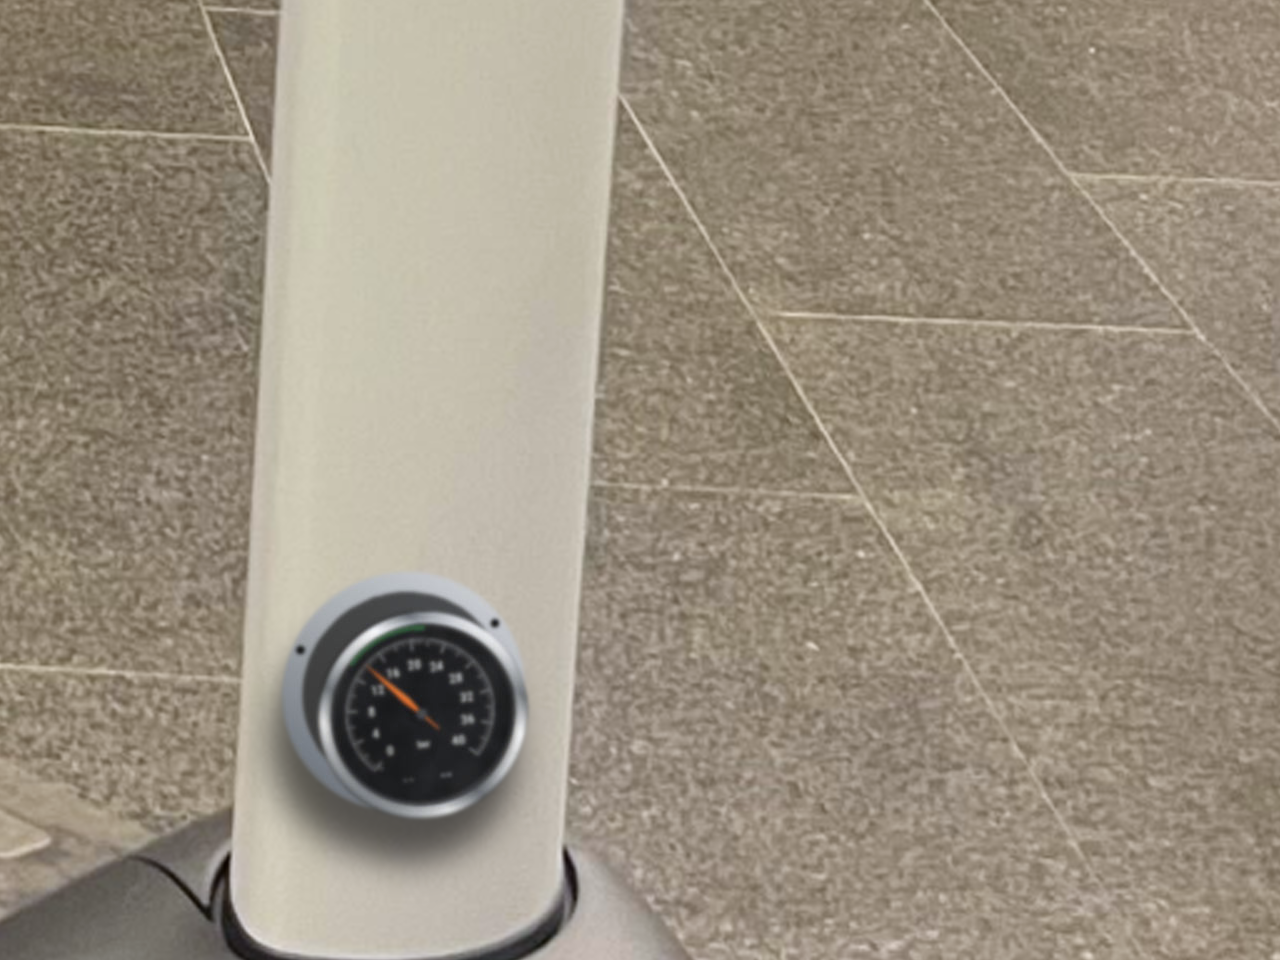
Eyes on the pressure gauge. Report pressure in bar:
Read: 14 bar
